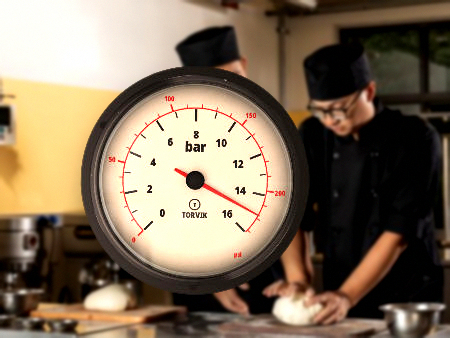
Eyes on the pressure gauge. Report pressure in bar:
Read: 15 bar
